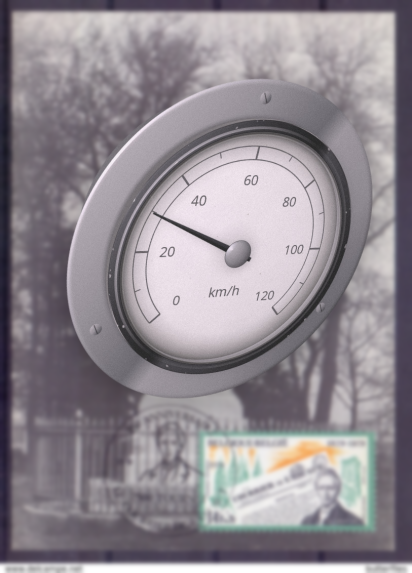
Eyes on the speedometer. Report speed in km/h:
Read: 30 km/h
